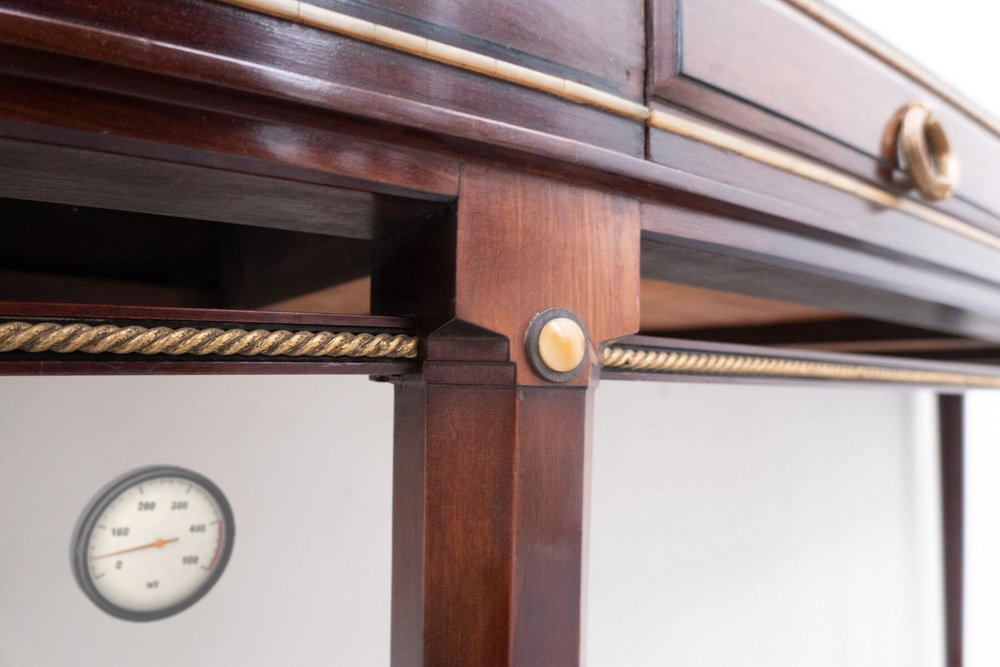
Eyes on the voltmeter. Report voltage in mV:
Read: 40 mV
